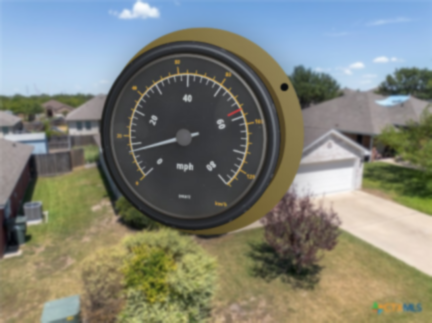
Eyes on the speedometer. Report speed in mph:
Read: 8 mph
